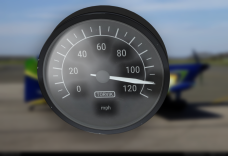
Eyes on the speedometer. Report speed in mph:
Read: 110 mph
